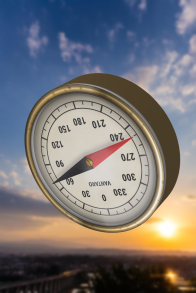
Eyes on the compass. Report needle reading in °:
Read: 250 °
